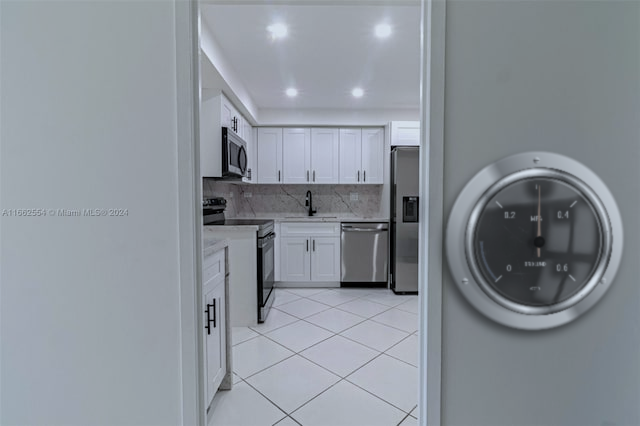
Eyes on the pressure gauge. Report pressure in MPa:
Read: 0.3 MPa
